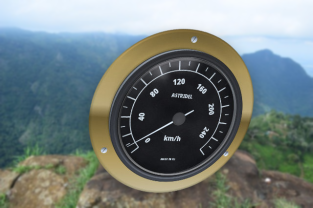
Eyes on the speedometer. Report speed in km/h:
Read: 10 km/h
